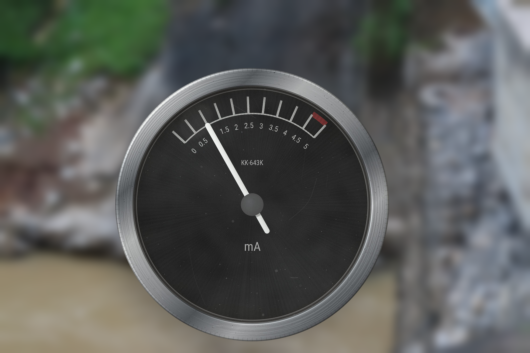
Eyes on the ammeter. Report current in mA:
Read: 1 mA
